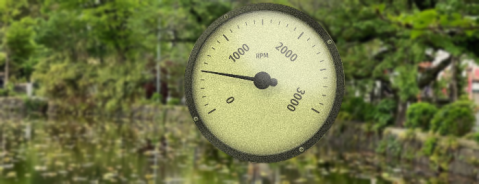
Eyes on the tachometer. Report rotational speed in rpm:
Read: 500 rpm
